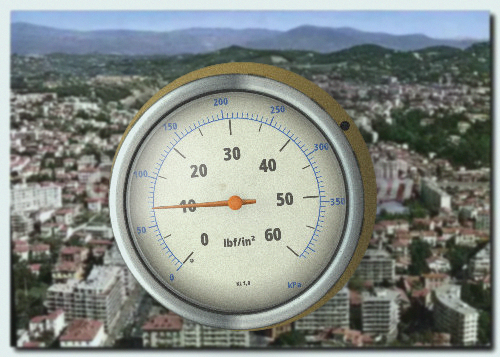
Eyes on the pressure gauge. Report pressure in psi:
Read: 10 psi
